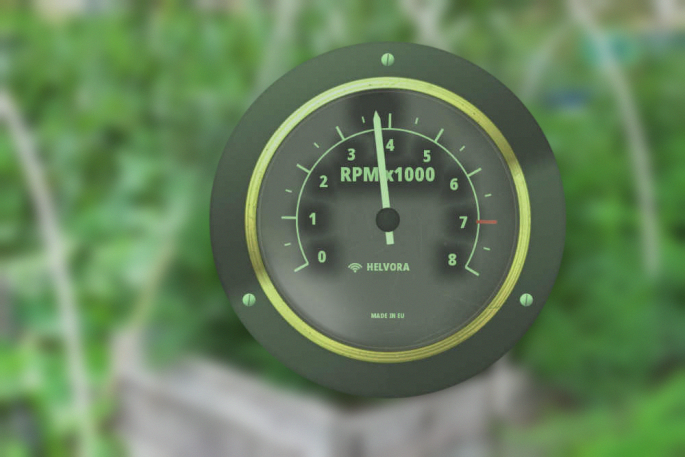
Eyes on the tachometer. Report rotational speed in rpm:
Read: 3750 rpm
